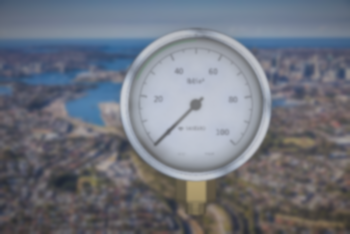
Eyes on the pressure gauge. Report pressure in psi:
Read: 0 psi
